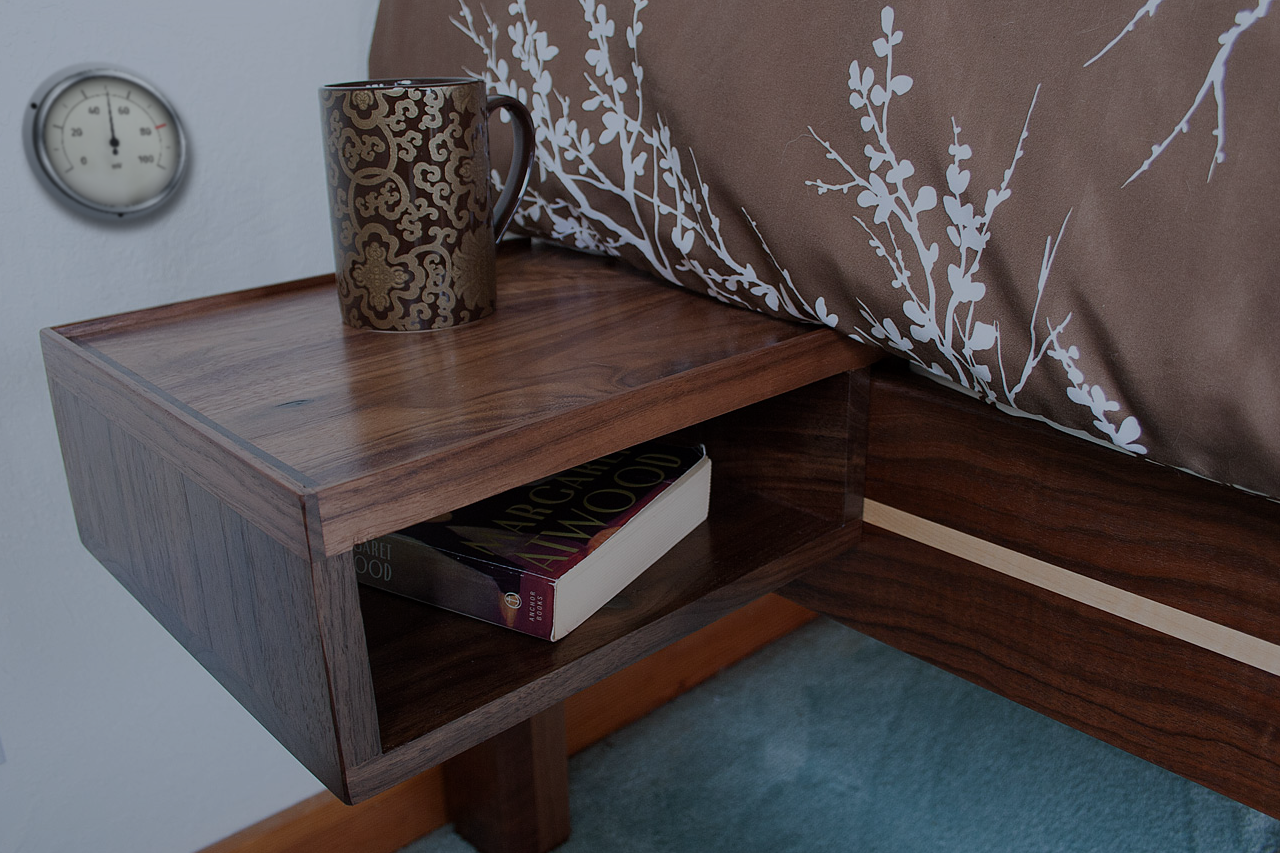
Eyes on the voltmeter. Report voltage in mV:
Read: 50 mV
